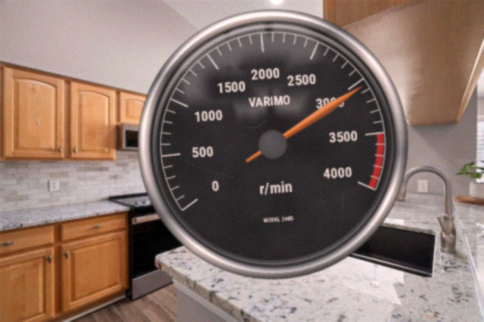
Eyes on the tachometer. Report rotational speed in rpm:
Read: 3050 rpm
